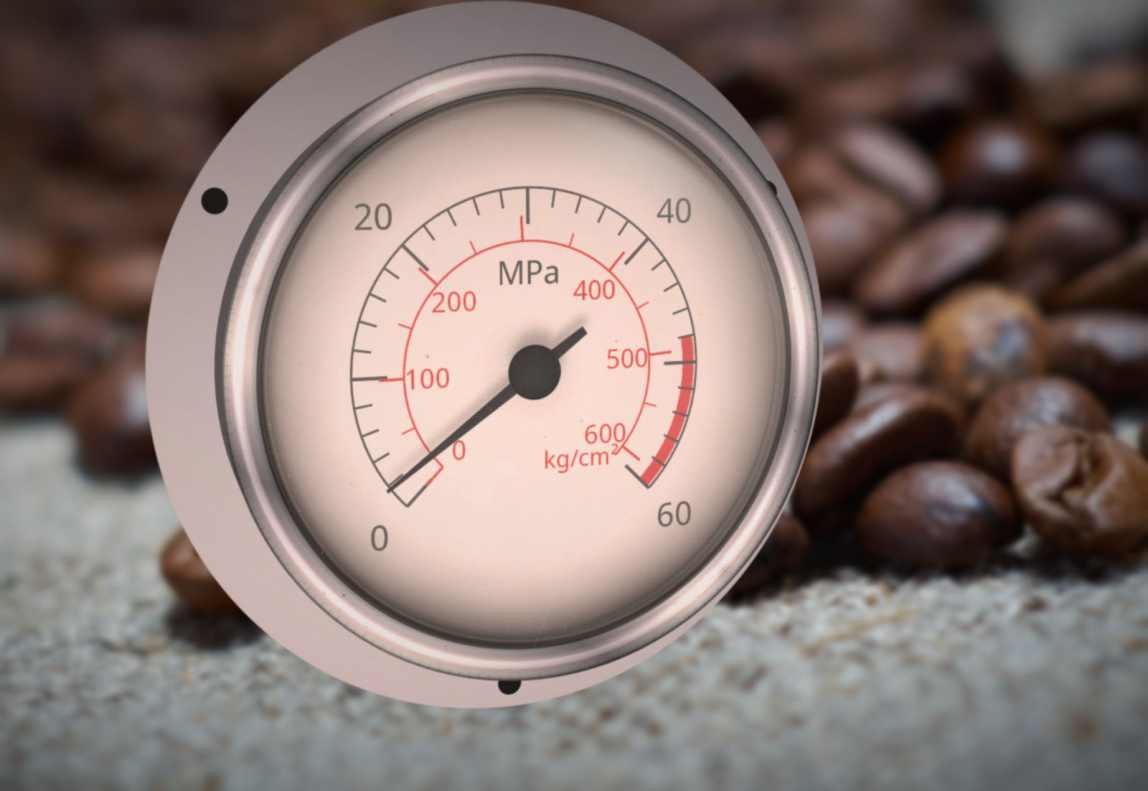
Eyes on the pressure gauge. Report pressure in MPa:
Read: 2 MPa
